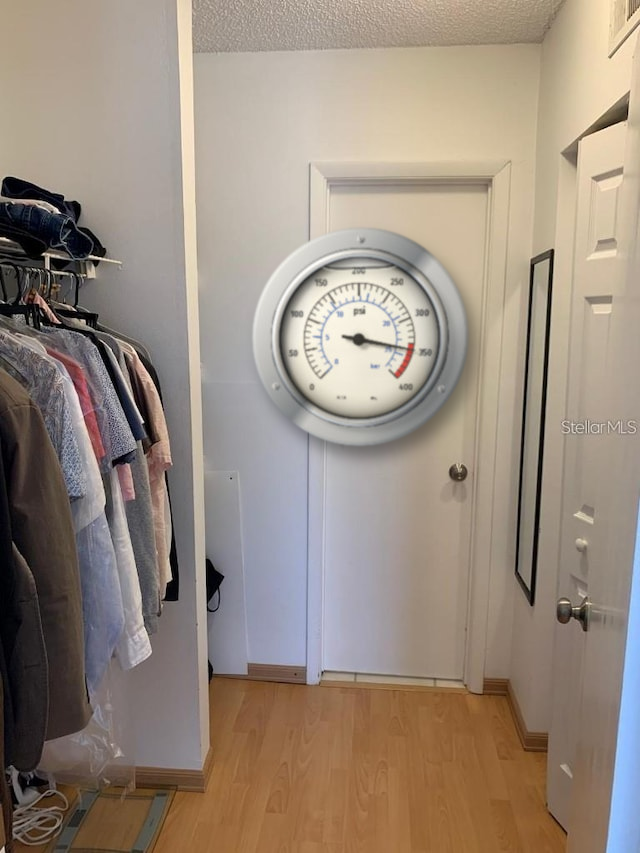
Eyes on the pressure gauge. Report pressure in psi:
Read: 350 psi
